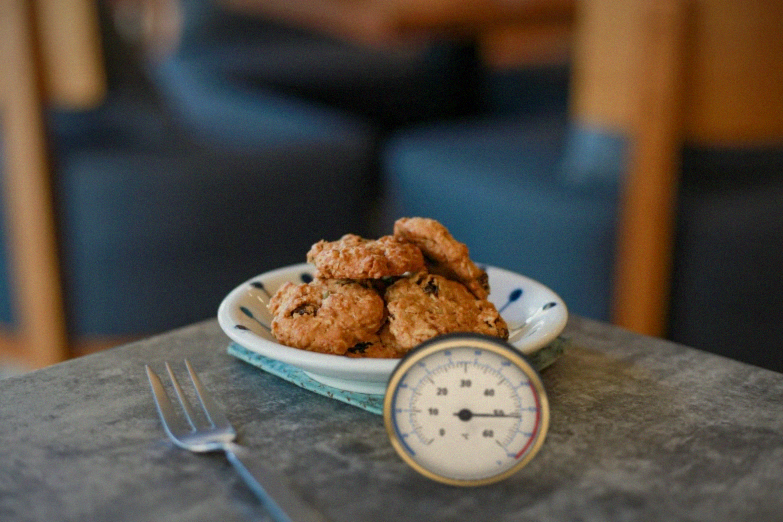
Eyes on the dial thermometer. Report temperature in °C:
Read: 50 °C
